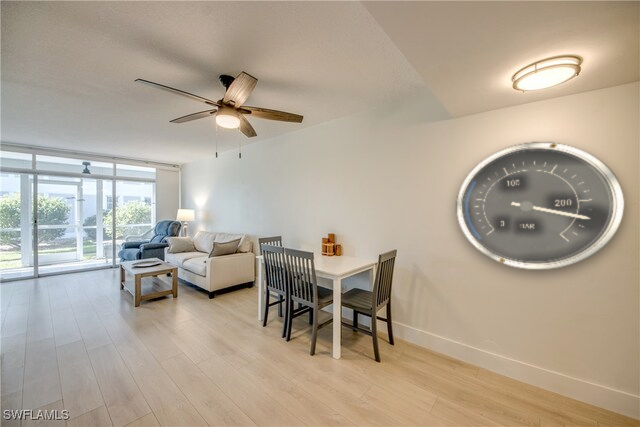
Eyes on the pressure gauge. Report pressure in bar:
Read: 220 bar
